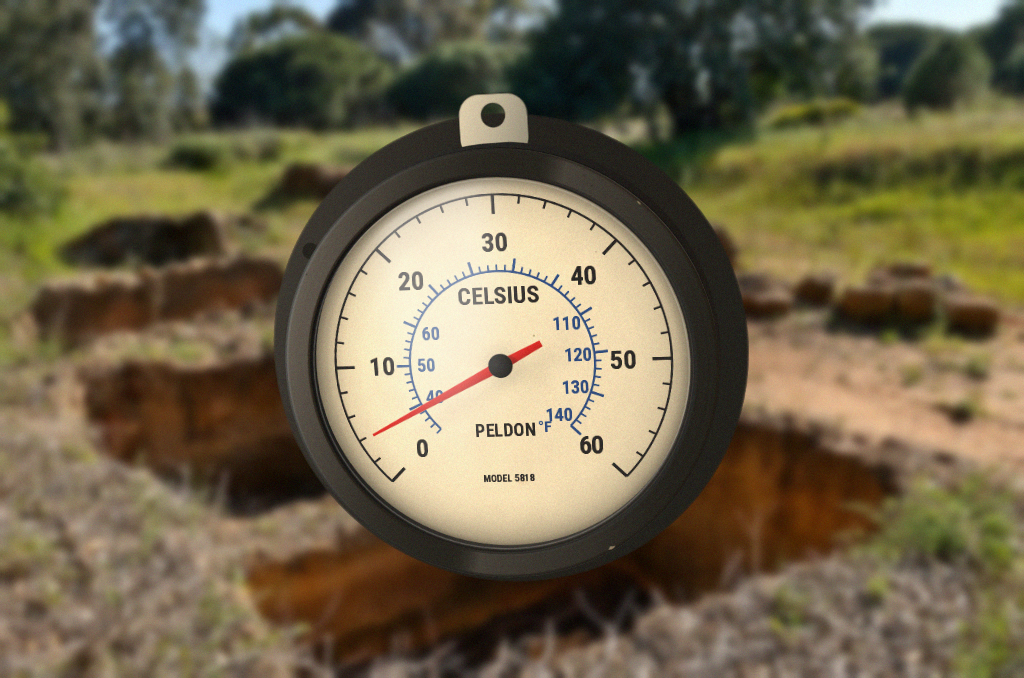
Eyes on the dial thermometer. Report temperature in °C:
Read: 4 °C
